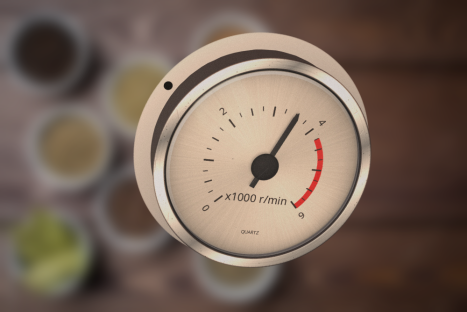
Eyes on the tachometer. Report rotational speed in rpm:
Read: 3500 rpm
